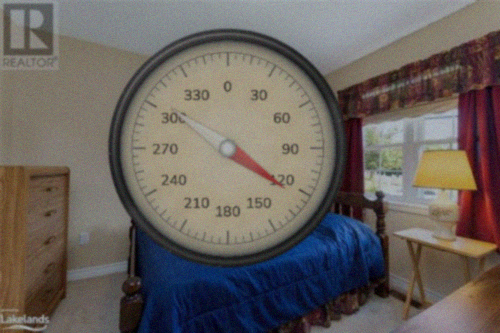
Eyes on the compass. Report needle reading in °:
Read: 125 °
